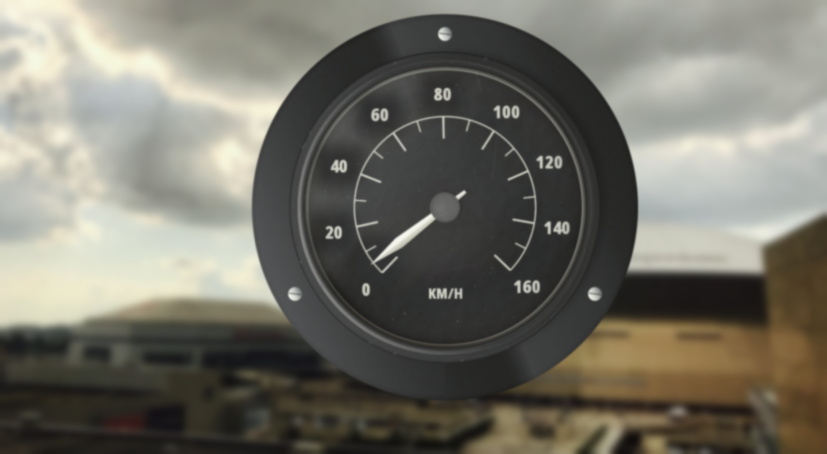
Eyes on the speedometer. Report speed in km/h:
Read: 5 km/h
